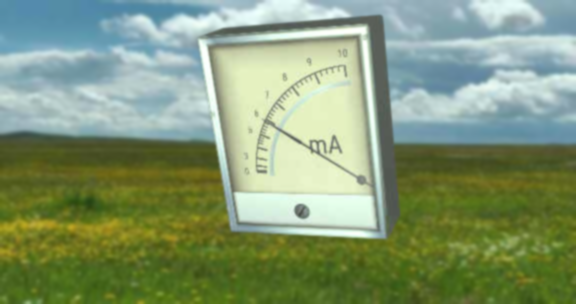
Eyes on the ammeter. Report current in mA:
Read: 6 mA
